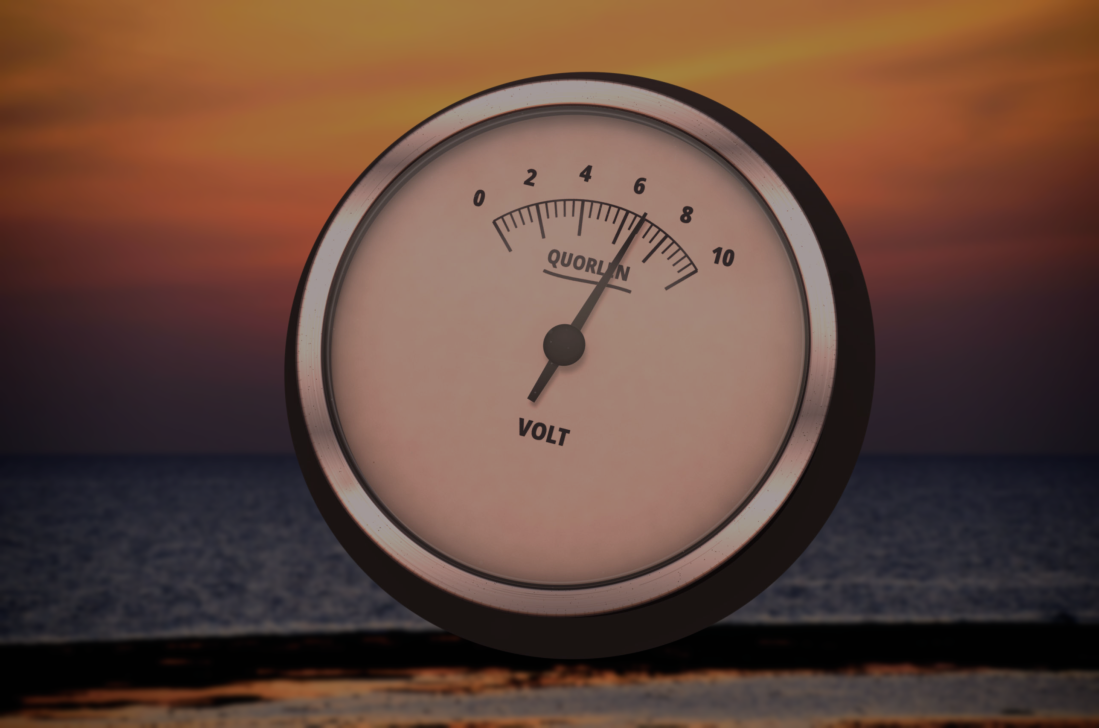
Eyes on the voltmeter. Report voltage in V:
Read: 6.8 V
